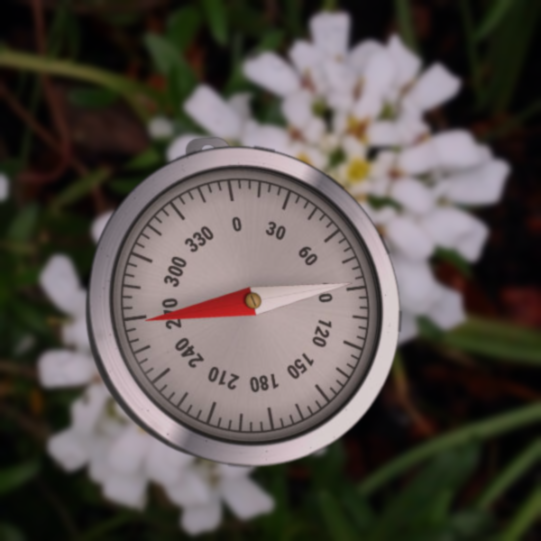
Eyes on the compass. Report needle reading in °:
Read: 267.5 °
